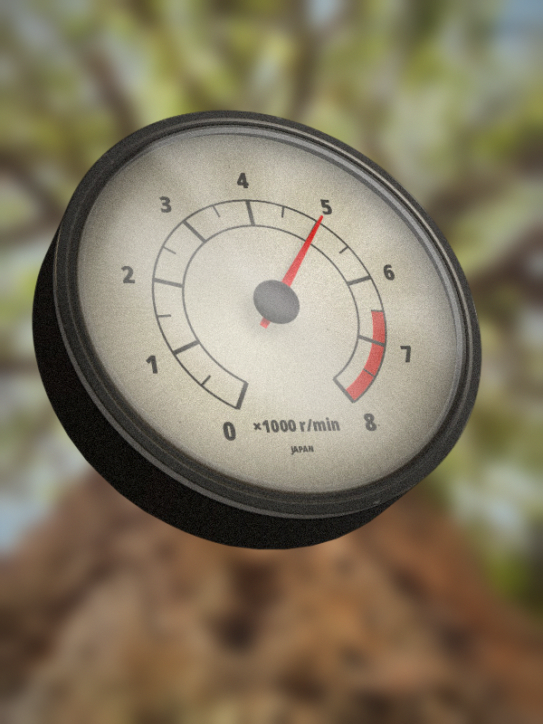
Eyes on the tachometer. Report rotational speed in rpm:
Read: 5000 rpm
